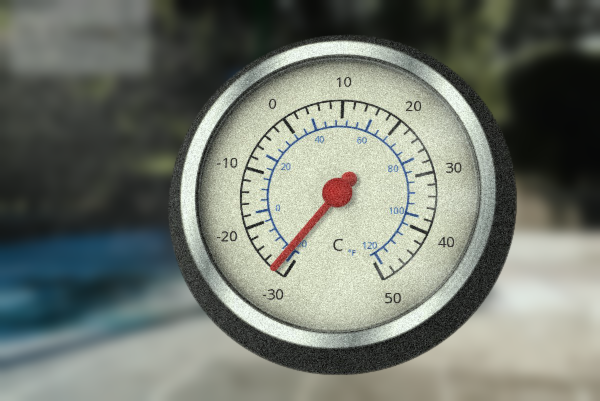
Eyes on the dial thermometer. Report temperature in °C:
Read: -28 °C
